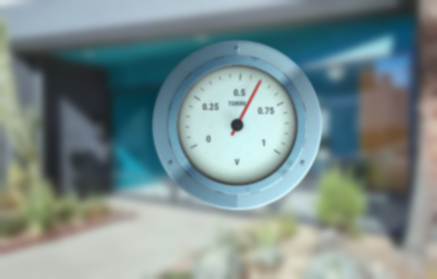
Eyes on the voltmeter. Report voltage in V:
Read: 0.6 V
